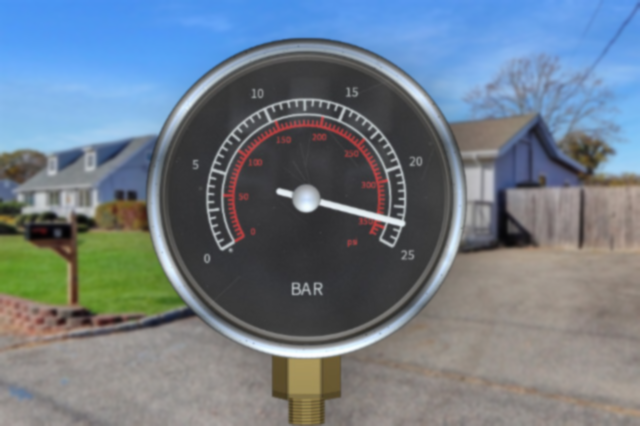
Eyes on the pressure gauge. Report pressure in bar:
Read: 23.5 bar
